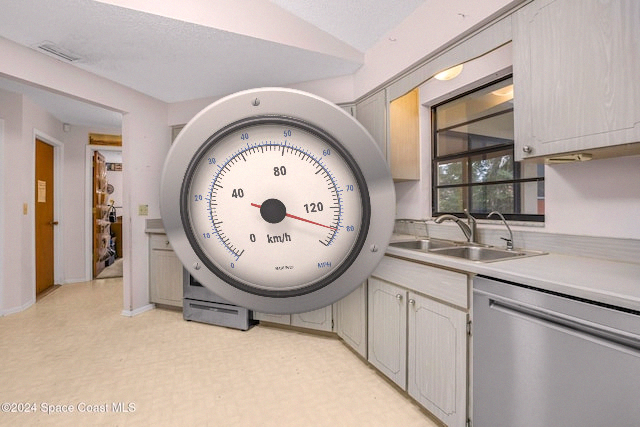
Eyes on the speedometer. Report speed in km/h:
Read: 130 km/h
